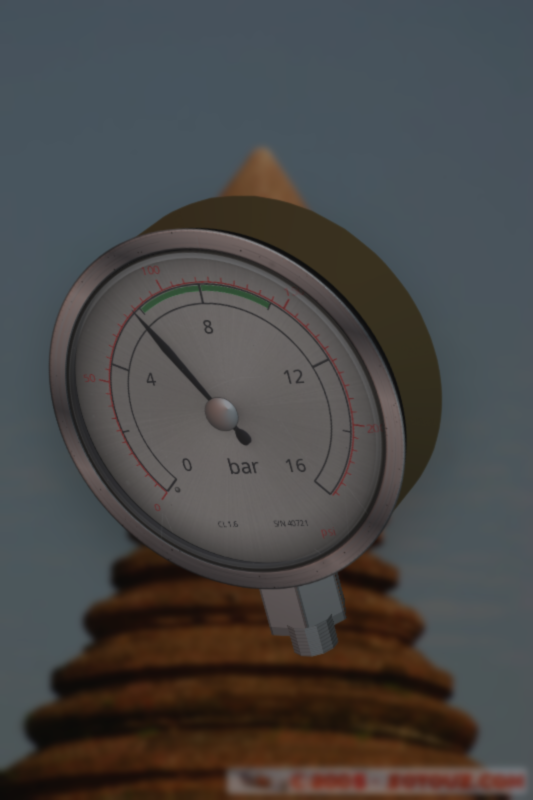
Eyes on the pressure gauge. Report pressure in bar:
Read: 6 bar
